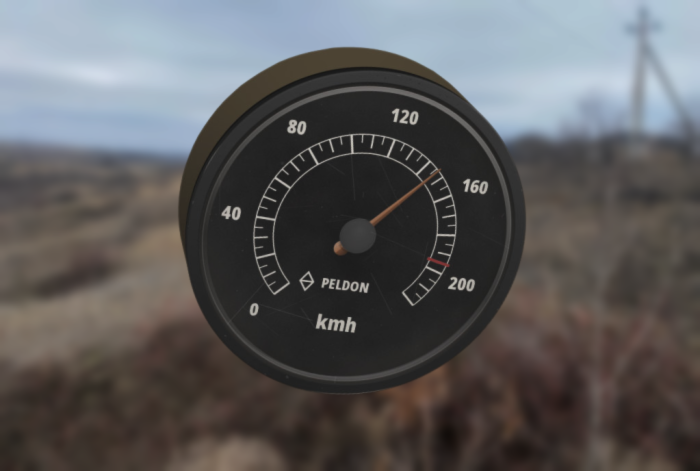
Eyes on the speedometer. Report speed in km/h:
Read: 145 km/h
